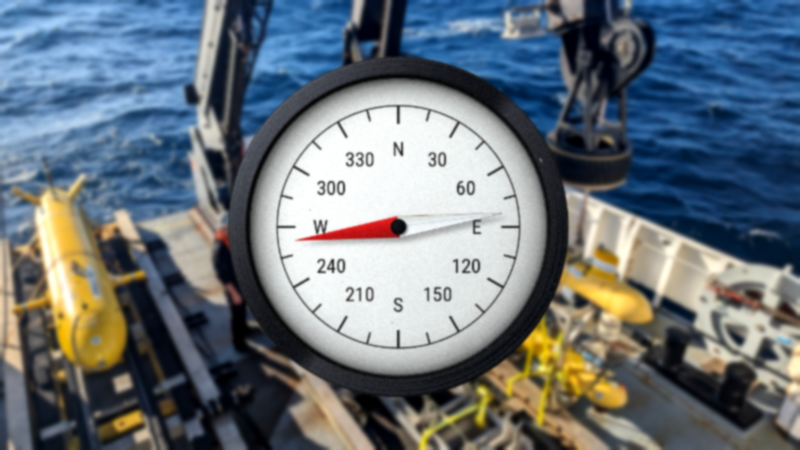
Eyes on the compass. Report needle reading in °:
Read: 262.5 °
